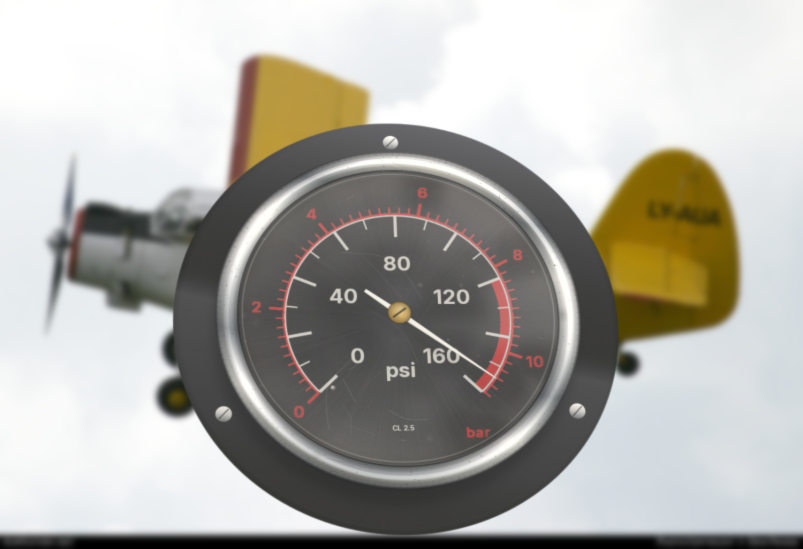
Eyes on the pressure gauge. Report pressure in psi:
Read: 155 psi
